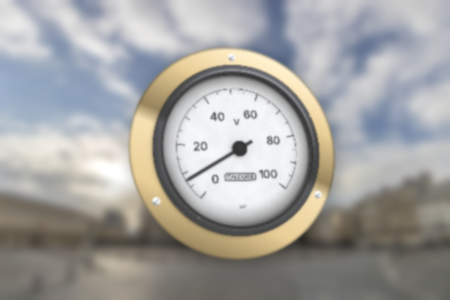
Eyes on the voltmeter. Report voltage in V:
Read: 7.5 V
